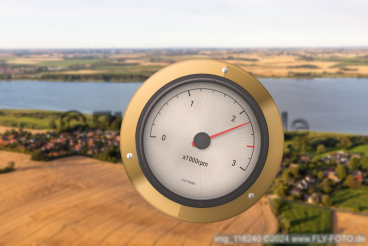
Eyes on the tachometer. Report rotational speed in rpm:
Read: 2200 rpm
